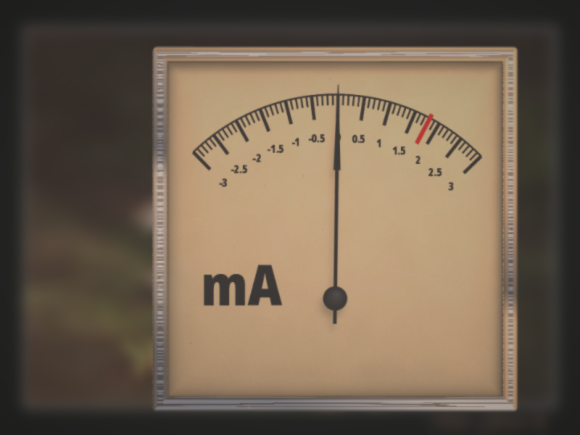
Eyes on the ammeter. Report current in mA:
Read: 0 mA
